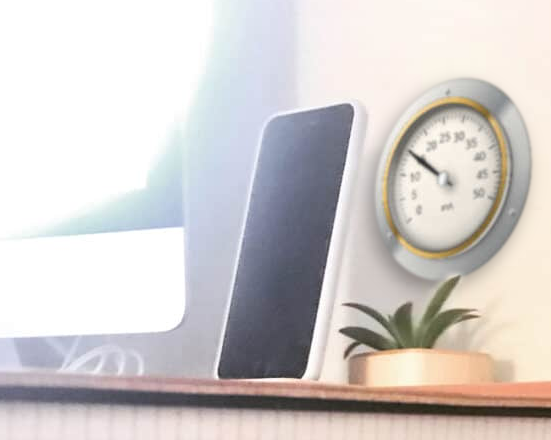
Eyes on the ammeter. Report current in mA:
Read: 15 mA
